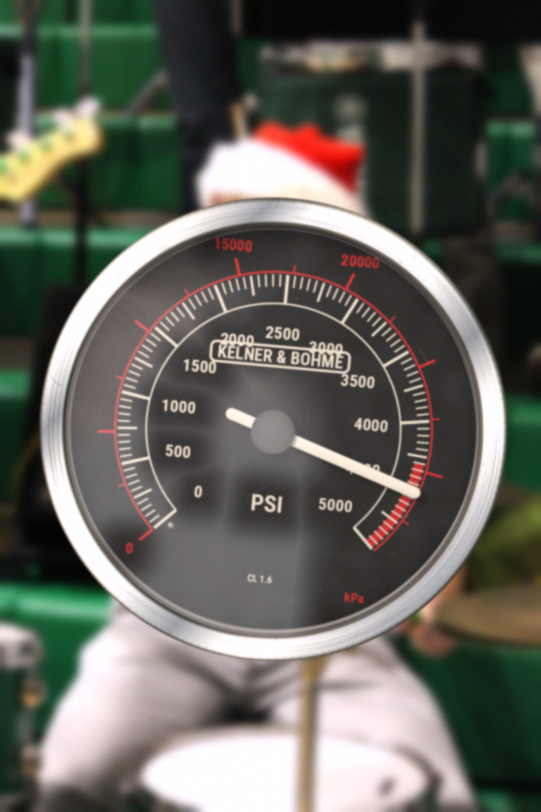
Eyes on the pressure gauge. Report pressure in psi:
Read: 4500 psi
